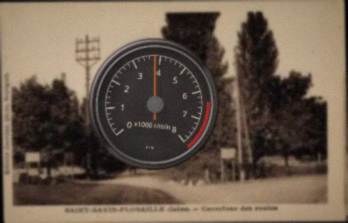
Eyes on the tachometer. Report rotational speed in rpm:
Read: 3800 rpm
